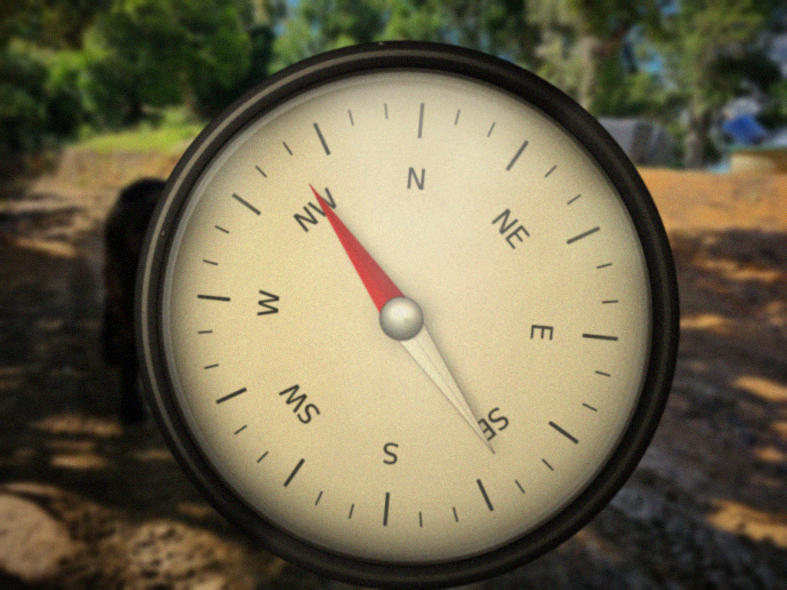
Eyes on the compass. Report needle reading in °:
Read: 320 °
